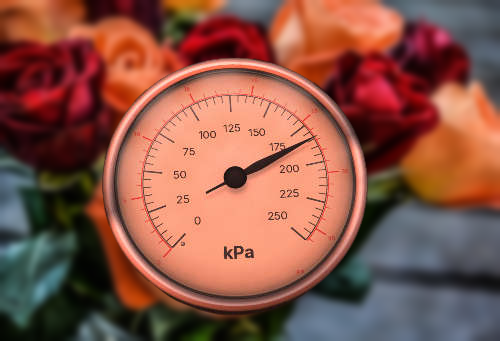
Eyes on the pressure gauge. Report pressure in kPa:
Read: 185 kPa
